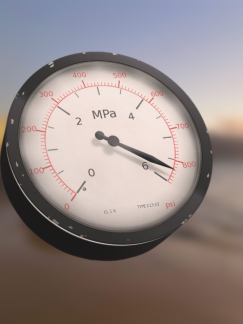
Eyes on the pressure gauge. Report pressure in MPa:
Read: 5.75 MPa
